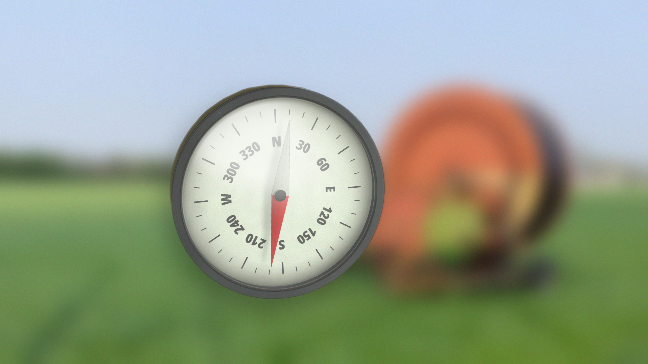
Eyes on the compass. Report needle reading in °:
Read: 190 °
